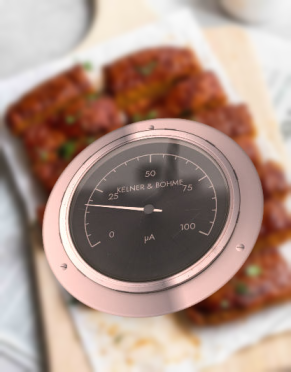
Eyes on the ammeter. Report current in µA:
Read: 17.5 µA
